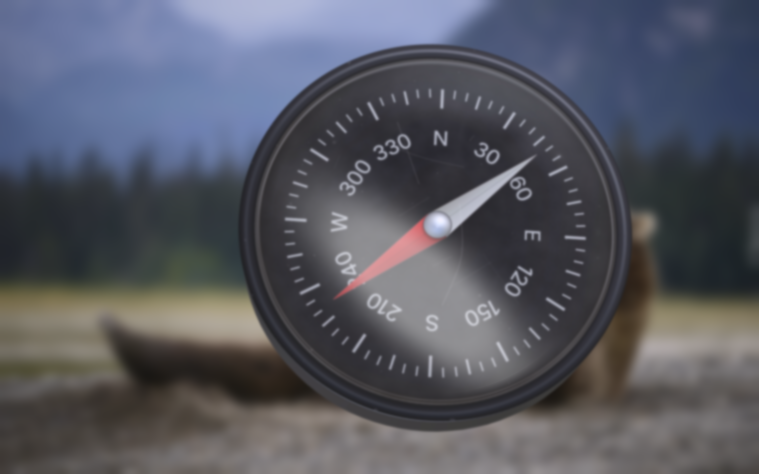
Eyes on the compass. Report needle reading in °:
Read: 230 °
